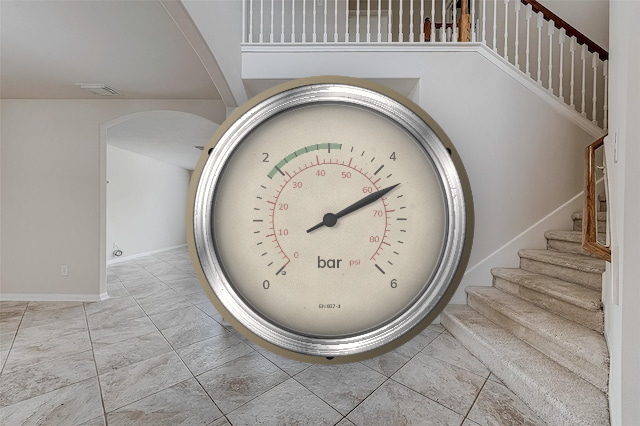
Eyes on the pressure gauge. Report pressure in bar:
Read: 4.4 bar
